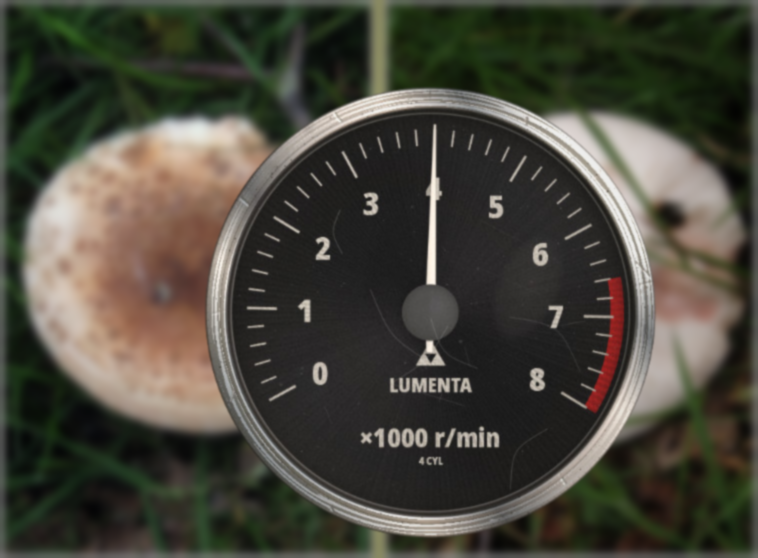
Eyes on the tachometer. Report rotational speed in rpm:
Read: 4000 rpm
